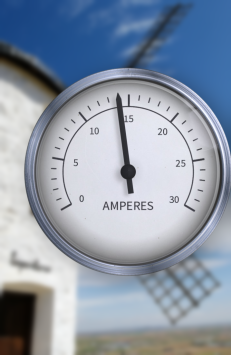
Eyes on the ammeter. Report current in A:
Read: 14 A
